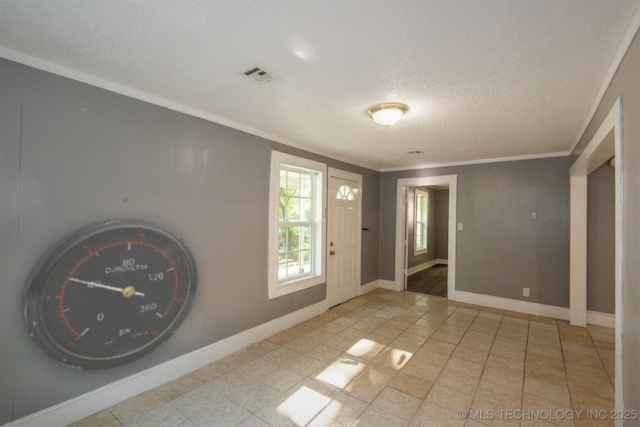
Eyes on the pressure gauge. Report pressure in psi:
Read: 40 psi
